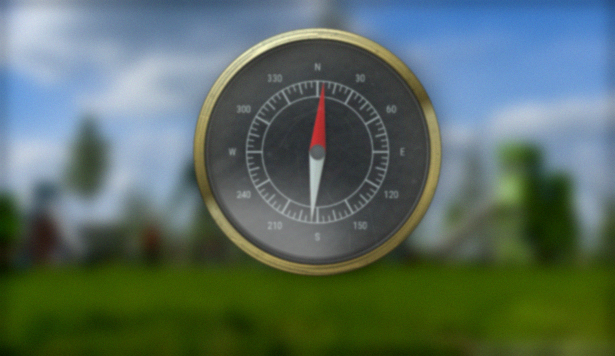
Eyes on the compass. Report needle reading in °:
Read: 5 °
